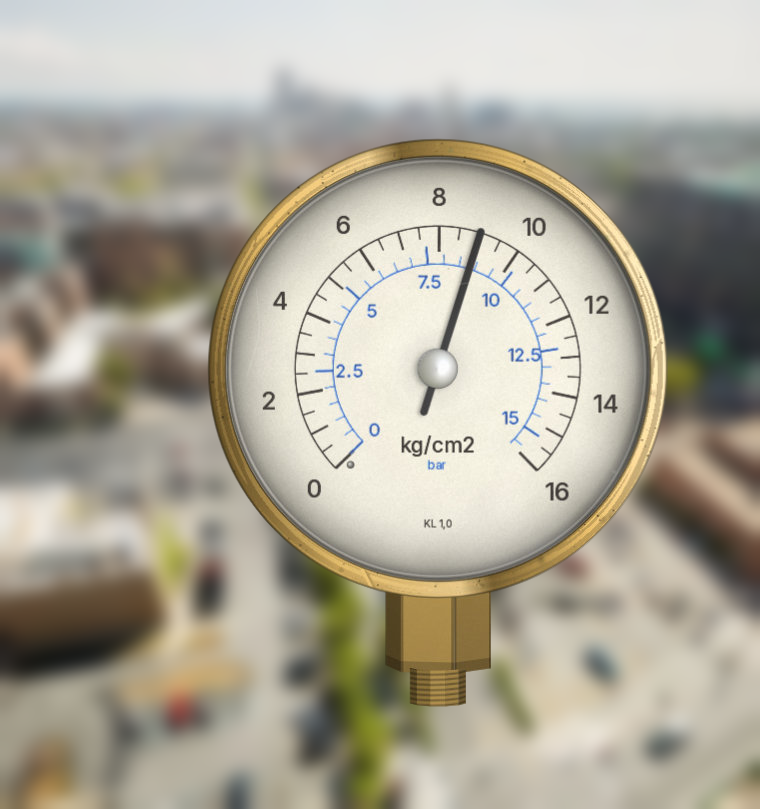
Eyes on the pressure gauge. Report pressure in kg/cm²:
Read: 9 kg/cm²
